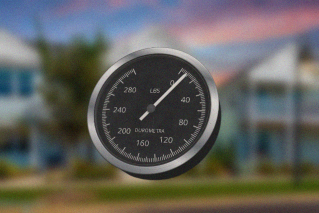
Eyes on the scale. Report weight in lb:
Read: 10 lb
